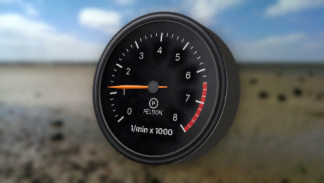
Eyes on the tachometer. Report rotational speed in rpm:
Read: 1200 rpm
